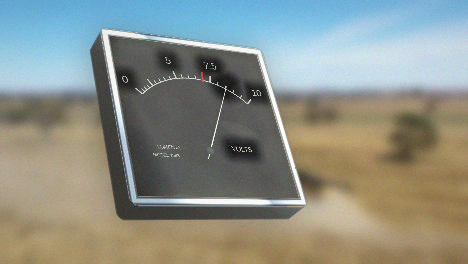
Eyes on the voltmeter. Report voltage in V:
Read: 8.5 V
